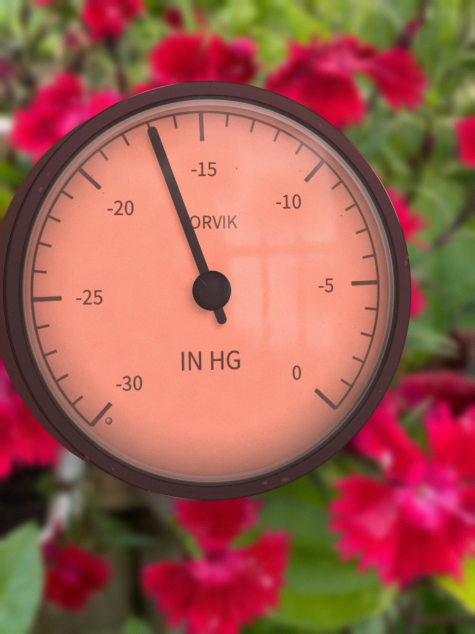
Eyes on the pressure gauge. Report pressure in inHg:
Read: -17 inHg
